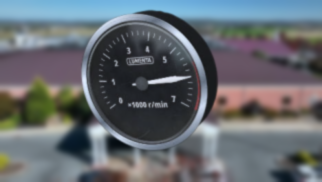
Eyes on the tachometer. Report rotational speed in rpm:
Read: 6000 rpm
